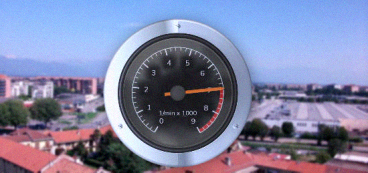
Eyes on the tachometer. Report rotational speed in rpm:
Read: 7000 rpm
